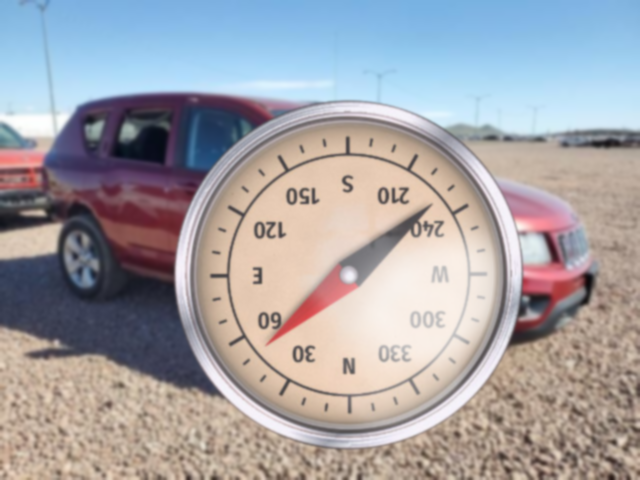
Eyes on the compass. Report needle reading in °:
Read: 50 °
